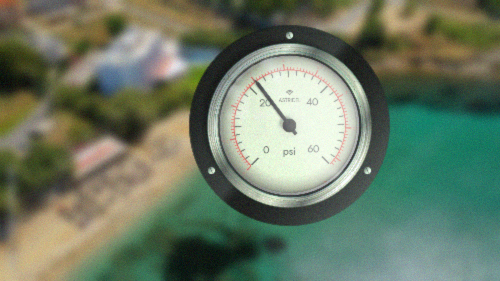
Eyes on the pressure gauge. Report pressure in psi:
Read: 22 psi
